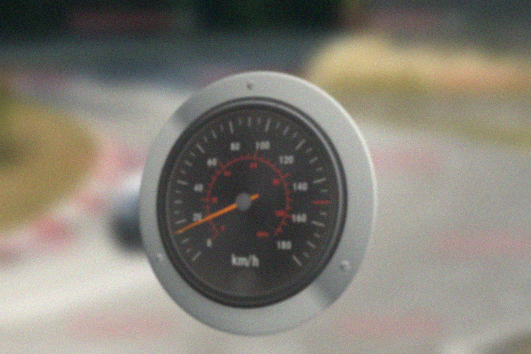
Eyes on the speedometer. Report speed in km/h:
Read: 15 km/h
